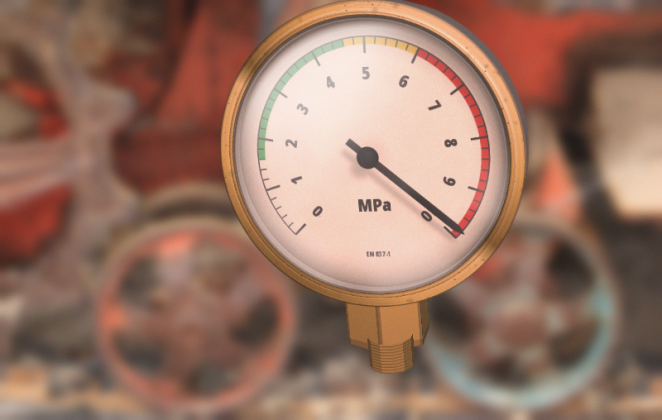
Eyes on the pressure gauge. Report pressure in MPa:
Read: 9.8 MPa
